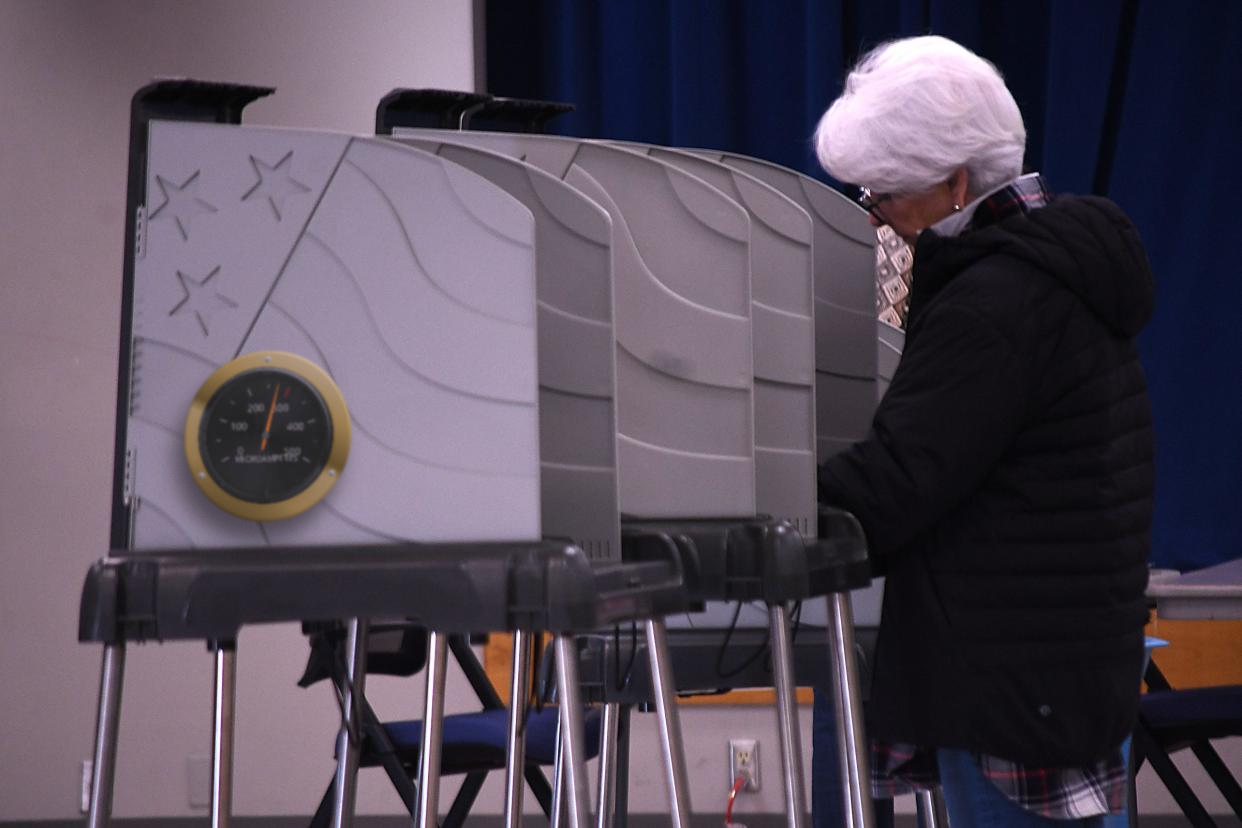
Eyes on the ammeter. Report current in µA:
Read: 275 µA
